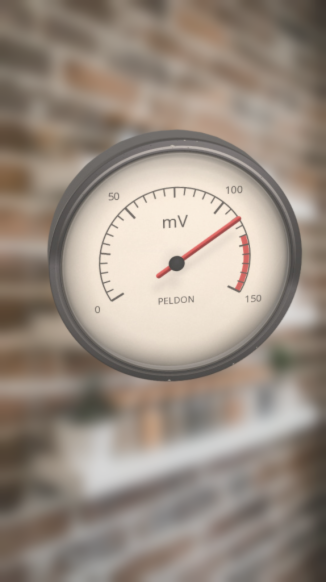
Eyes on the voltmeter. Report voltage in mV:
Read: 110 mV
